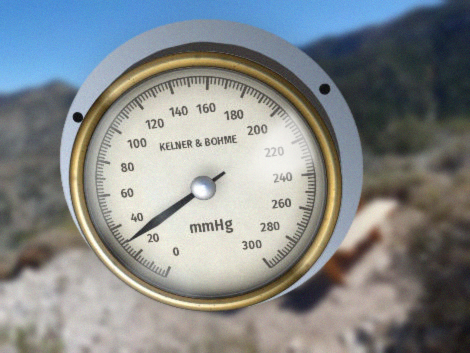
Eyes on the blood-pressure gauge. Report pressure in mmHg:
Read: 30 mmHg
